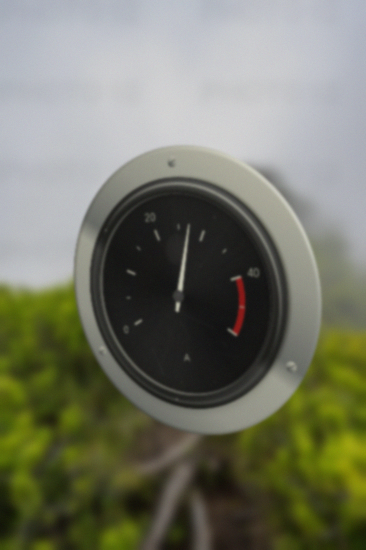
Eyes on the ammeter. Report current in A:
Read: 27.5 A
